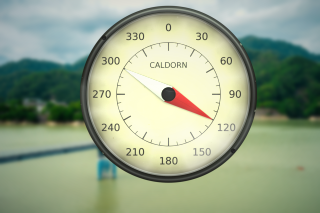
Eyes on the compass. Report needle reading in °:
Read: 120 °
